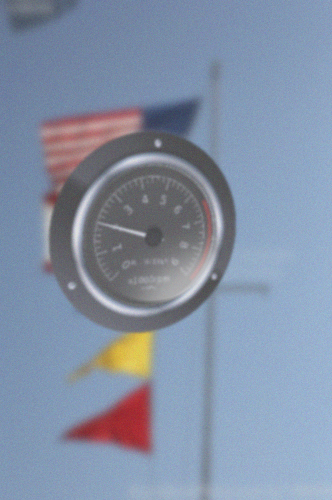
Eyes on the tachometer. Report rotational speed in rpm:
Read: 2000 rpm
